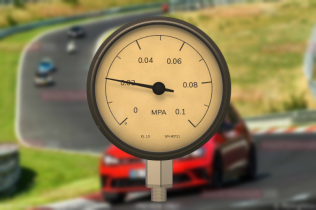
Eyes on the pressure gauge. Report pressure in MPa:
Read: 0.02 MPa
